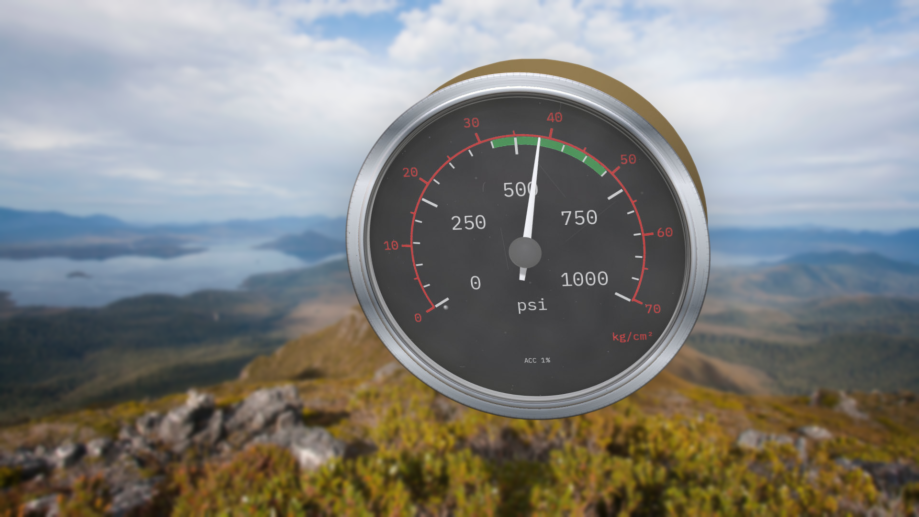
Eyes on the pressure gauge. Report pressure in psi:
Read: 550 psi
